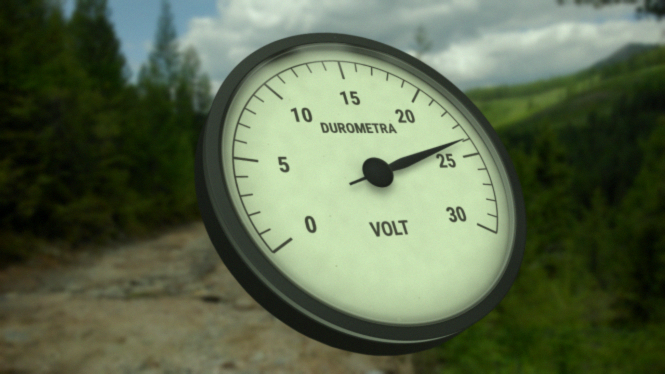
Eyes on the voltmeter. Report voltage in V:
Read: 24 V
